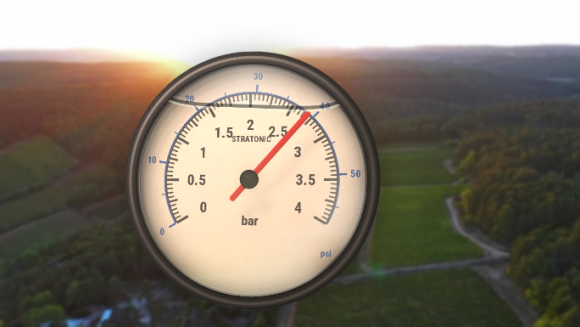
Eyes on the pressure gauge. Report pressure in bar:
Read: 2.7 bar
